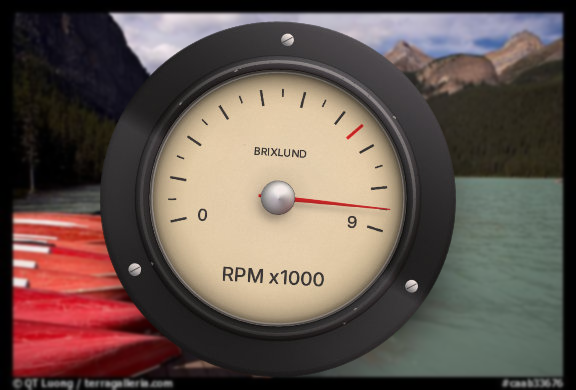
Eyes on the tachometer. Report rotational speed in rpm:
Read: 8500 rpm
